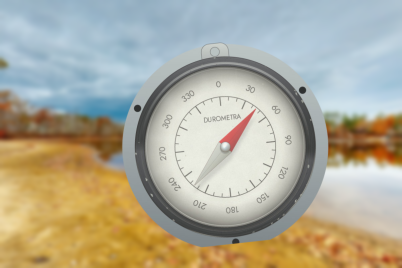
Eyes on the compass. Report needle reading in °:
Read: 45 °
